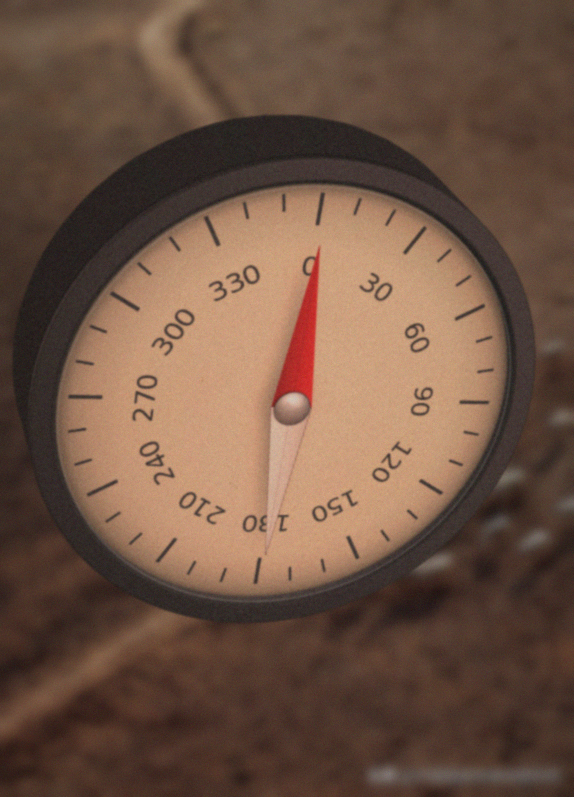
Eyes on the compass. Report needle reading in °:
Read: 0 °
